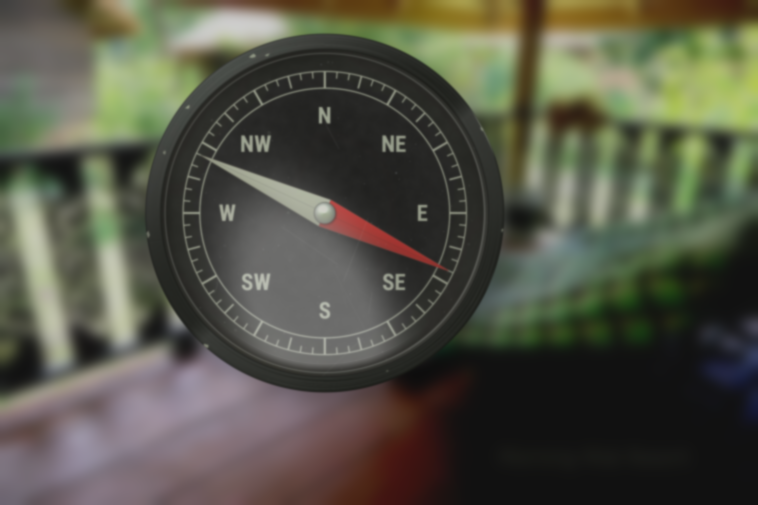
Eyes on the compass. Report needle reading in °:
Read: 115 °
